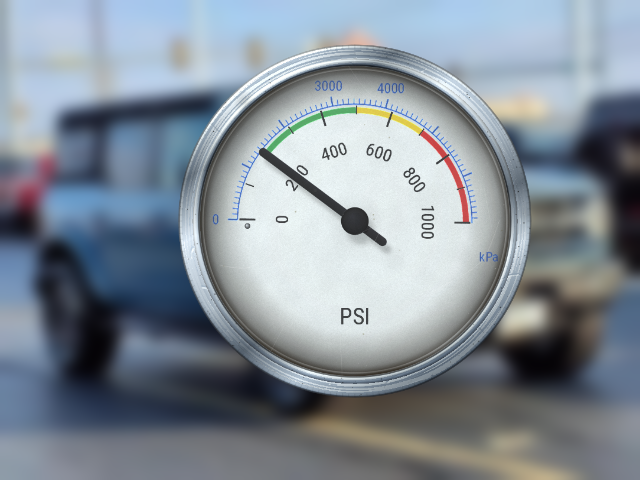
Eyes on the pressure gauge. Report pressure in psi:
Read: 200 psi
